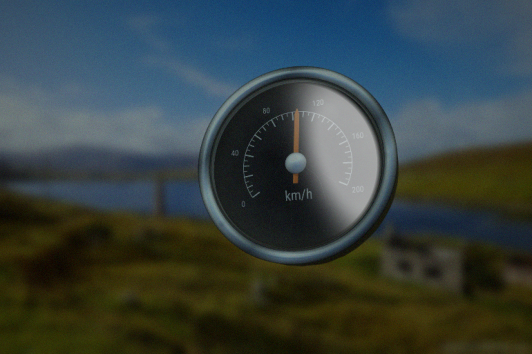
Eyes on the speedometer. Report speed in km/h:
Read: 105 km/h
